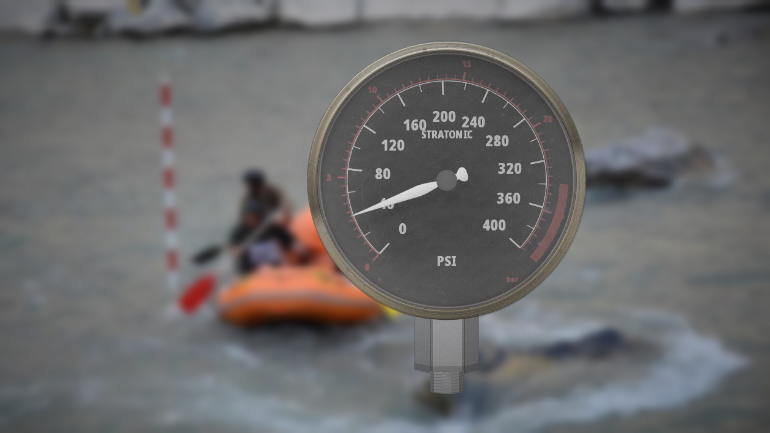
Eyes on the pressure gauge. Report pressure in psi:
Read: 40 psi
